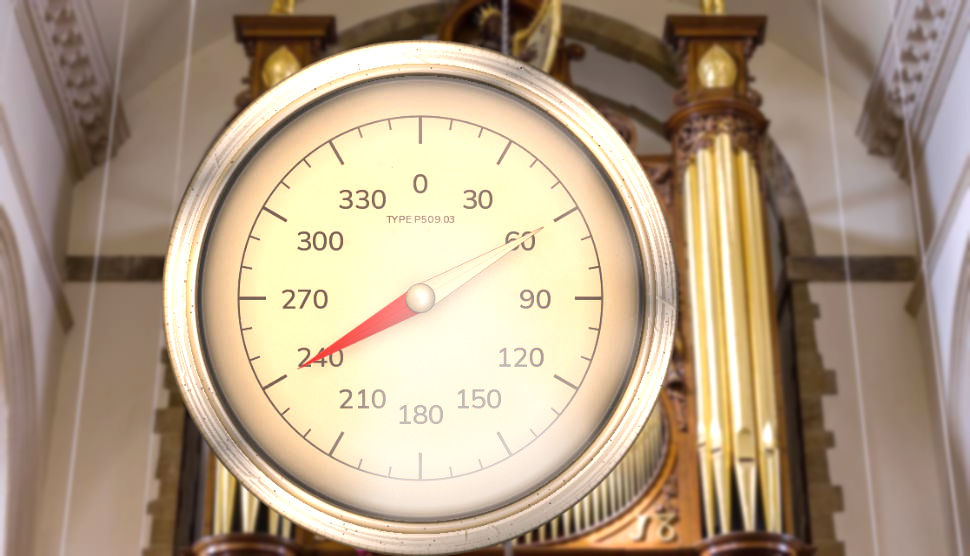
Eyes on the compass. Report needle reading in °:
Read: 240 °
